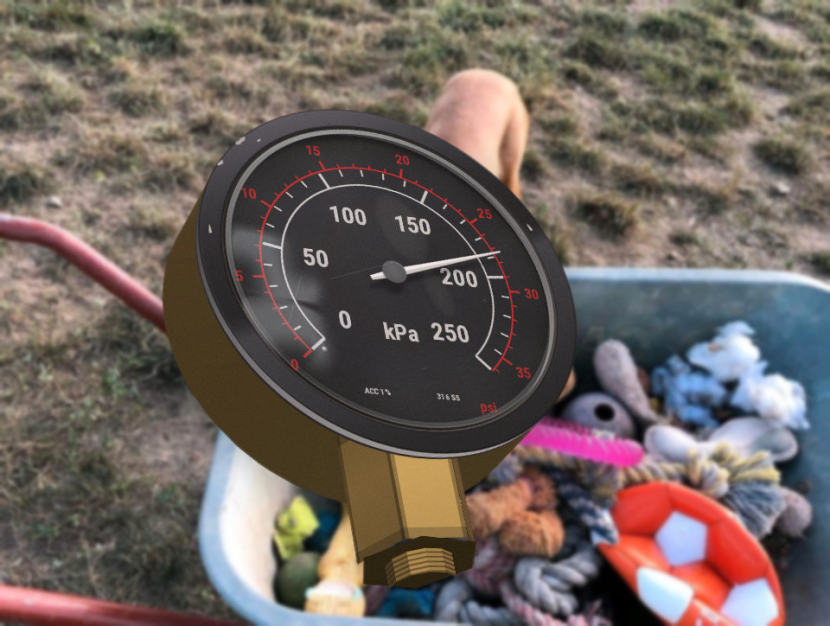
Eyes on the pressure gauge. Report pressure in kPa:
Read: 190 kPa
